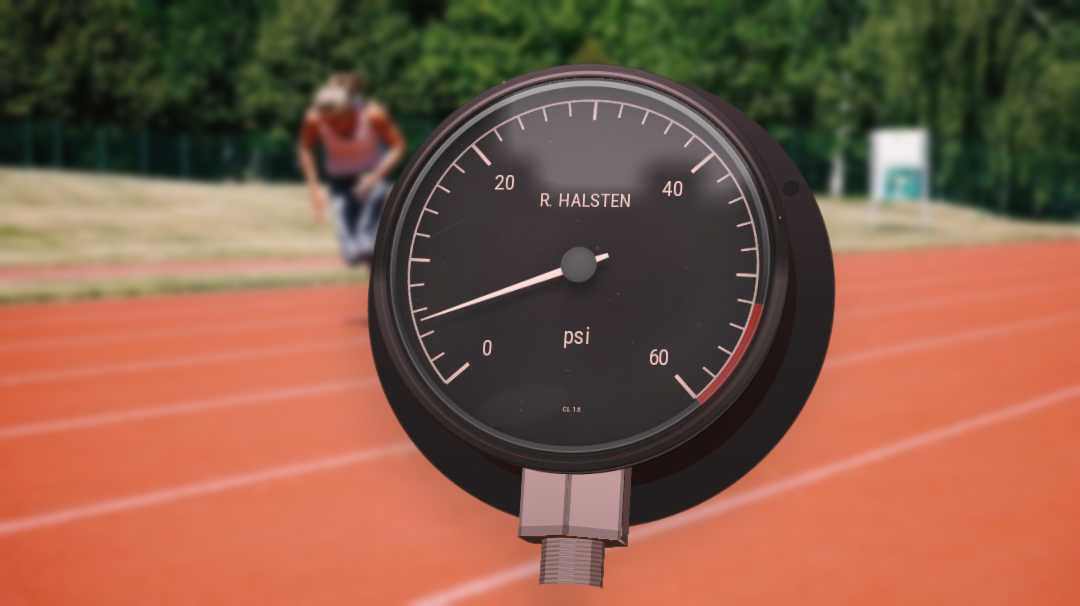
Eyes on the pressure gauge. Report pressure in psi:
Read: 5 psi
